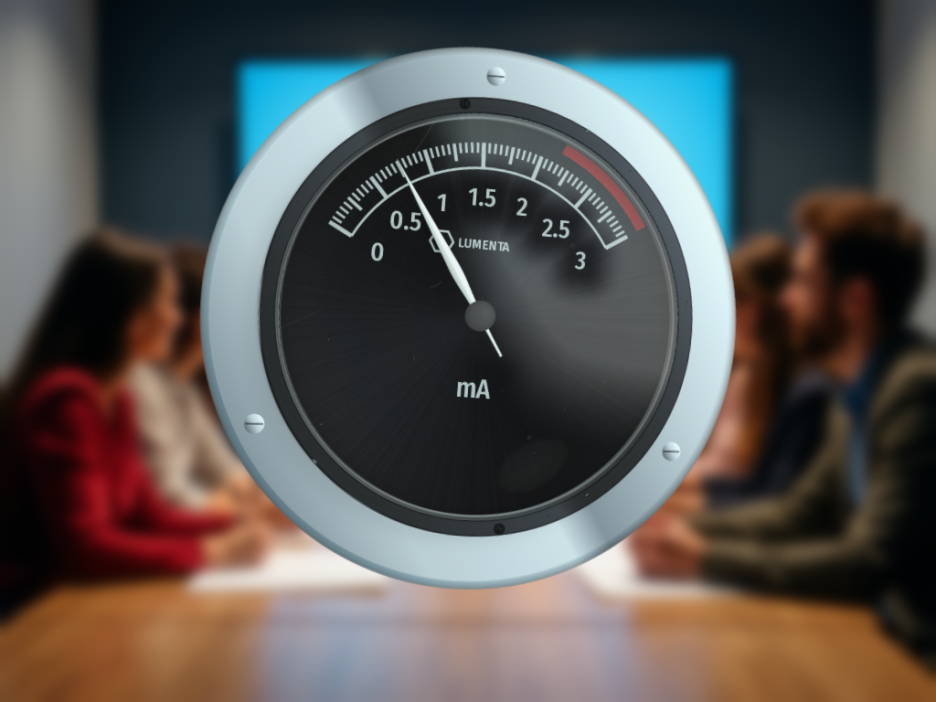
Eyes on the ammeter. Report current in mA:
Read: 0.75 mA
